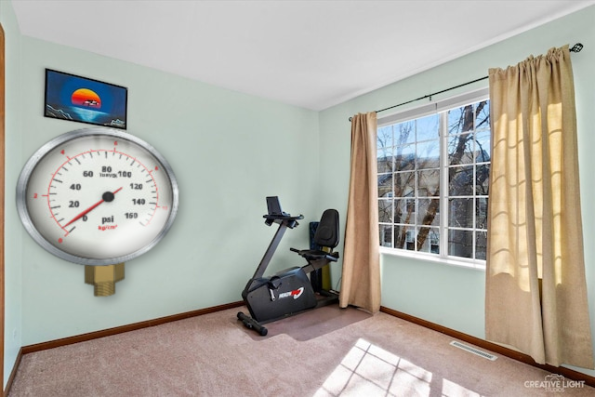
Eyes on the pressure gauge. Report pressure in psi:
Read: 5 psi
